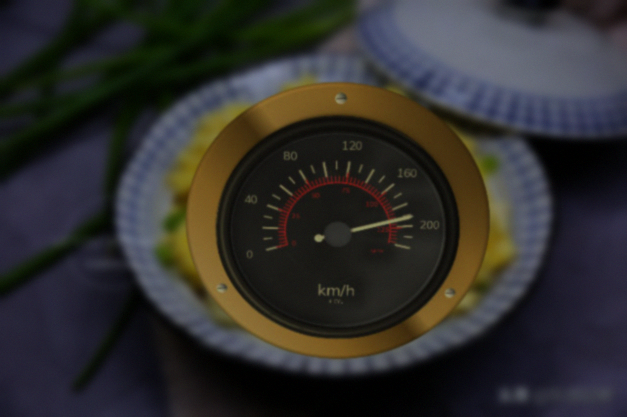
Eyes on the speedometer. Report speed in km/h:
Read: 190 km/h
